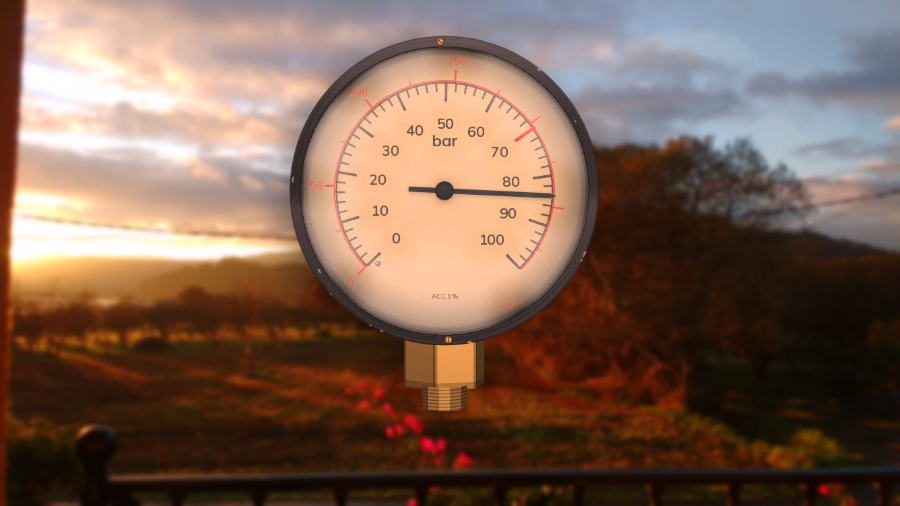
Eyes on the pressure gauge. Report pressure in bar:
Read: 84 bar
